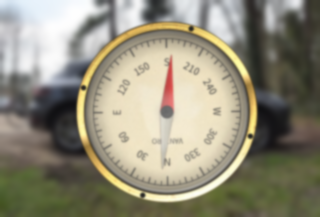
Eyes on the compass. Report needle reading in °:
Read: 185 °
